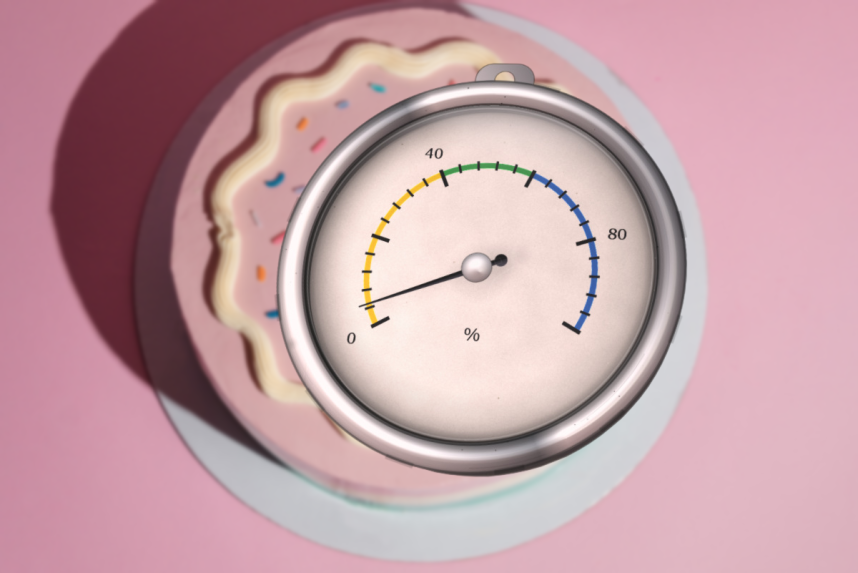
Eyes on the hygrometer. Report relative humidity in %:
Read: 4 %
